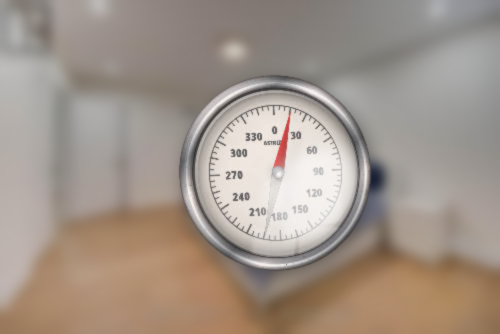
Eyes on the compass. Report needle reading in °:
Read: 15 °
